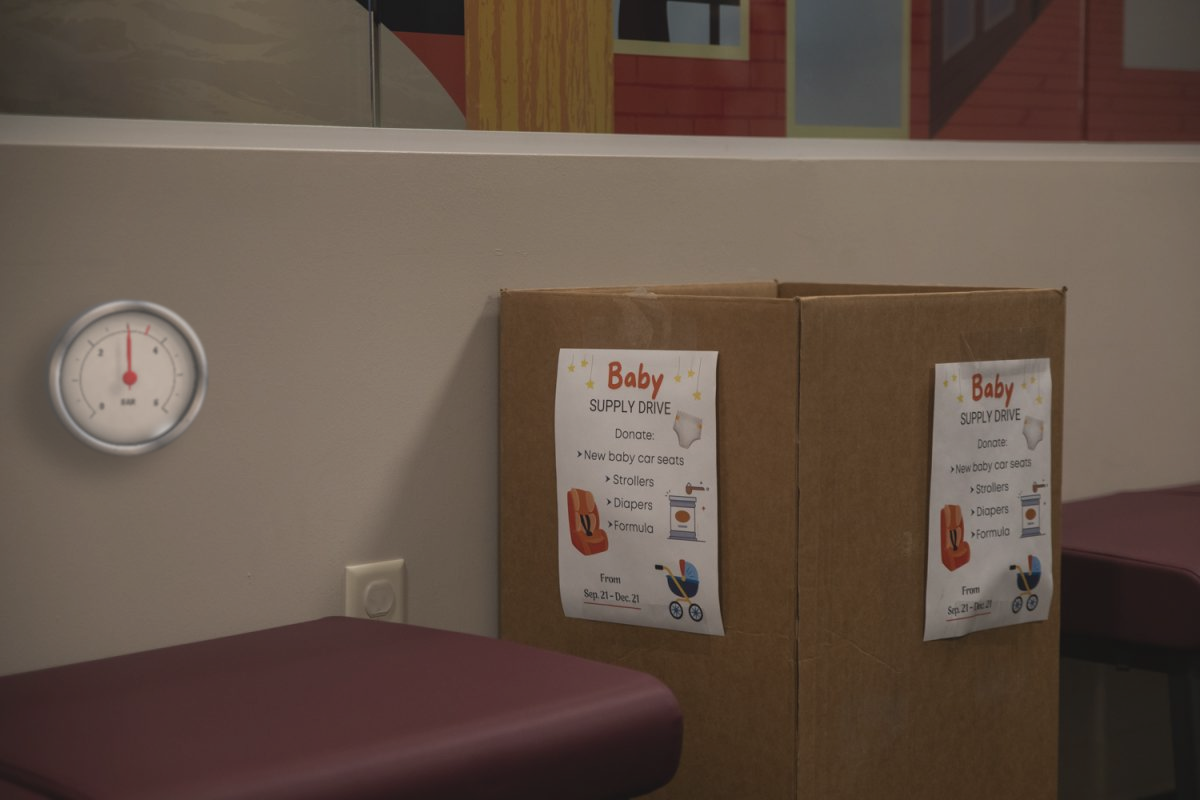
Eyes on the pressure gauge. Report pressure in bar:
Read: 3 bar
